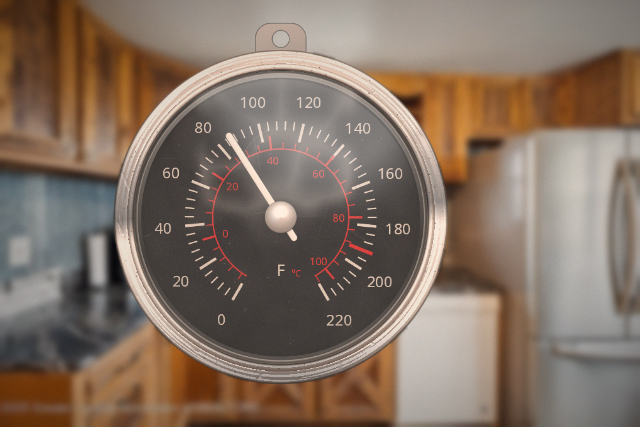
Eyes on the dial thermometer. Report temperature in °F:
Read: 86 °F
